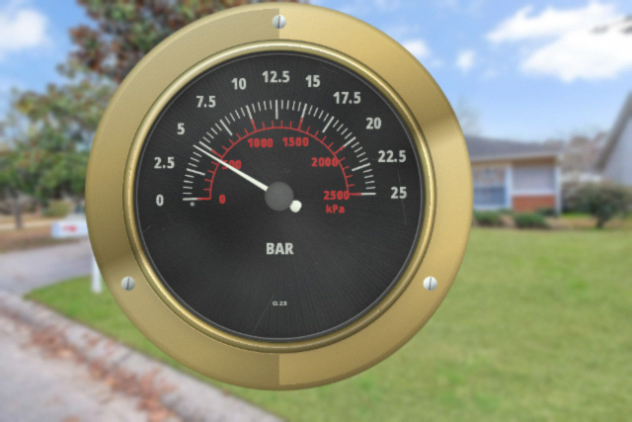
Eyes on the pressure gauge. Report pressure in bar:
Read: 4.5 bar
